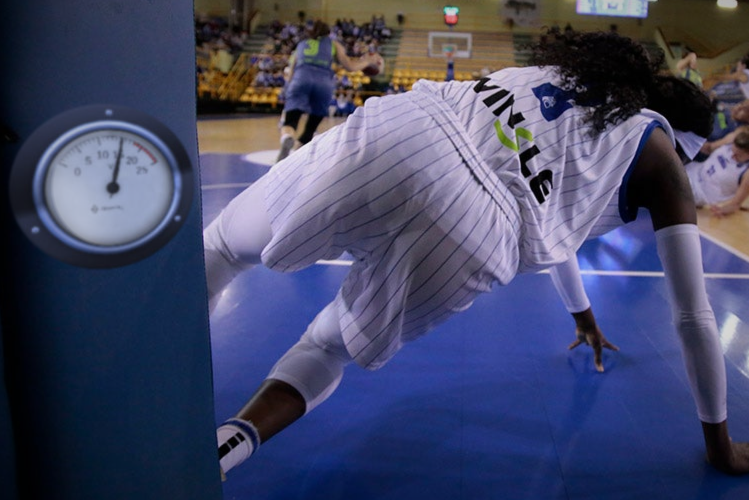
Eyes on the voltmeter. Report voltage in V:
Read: 15 V
